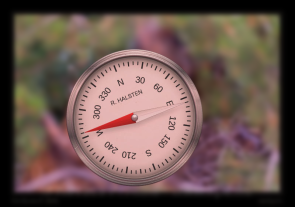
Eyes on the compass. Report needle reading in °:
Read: 275 °
